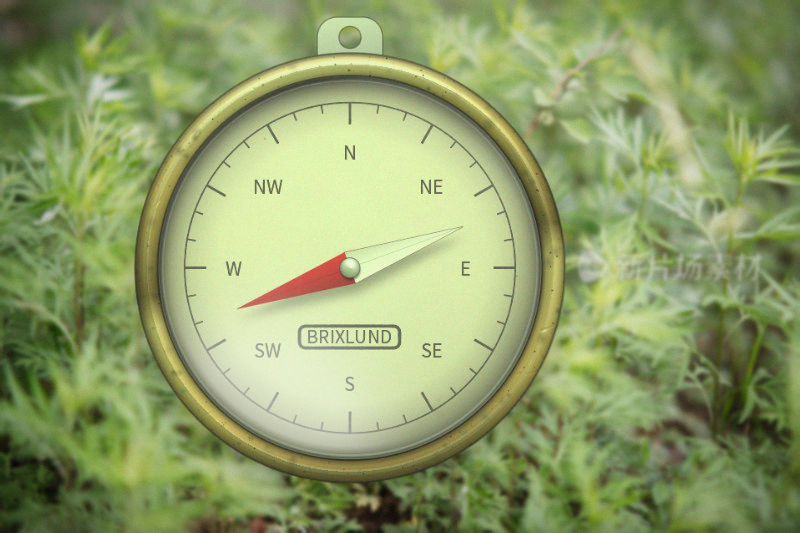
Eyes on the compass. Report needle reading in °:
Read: 250 °
